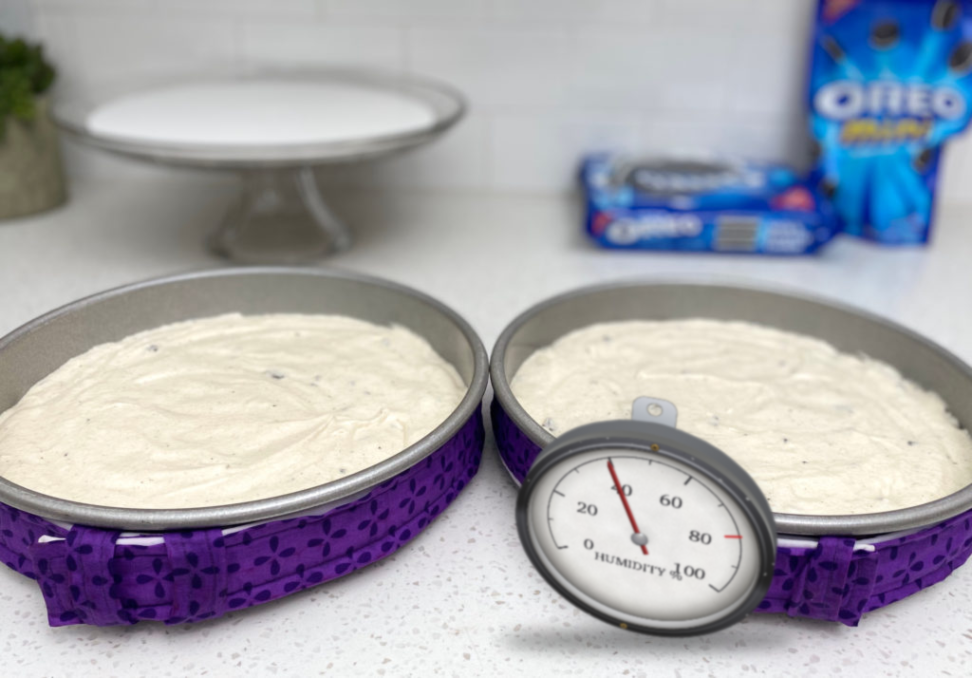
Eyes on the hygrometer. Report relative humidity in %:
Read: 40 %
